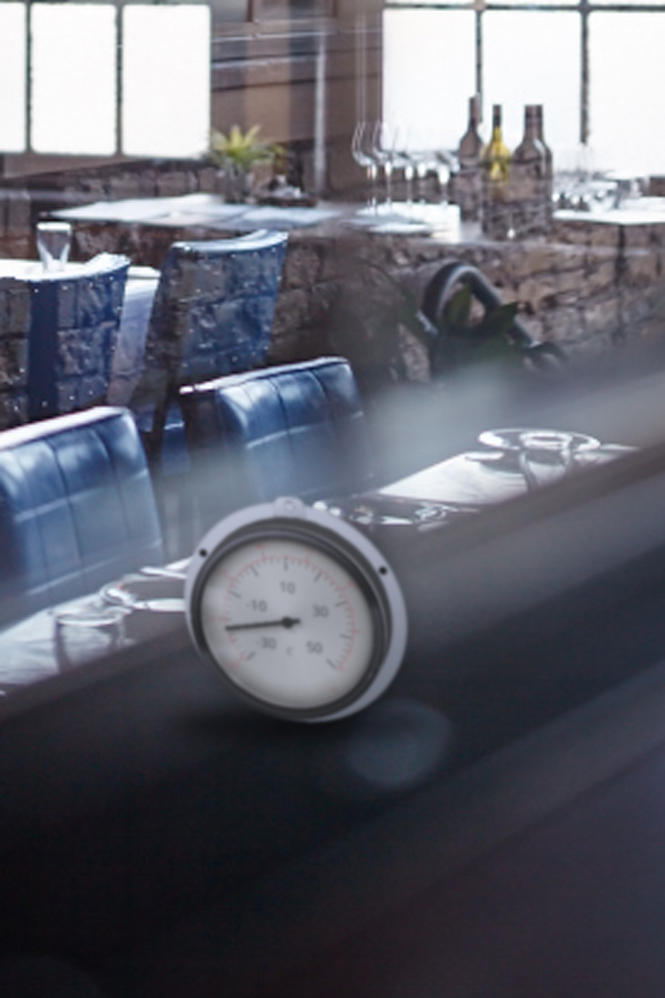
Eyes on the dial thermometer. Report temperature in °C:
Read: -20 °C
